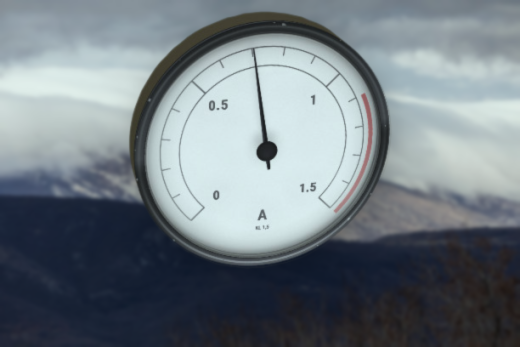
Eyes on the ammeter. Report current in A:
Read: 0.7 A
